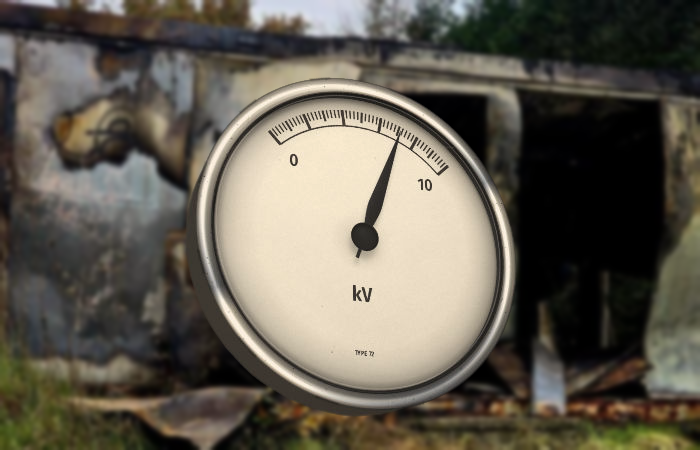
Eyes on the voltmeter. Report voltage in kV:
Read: 7 kV
